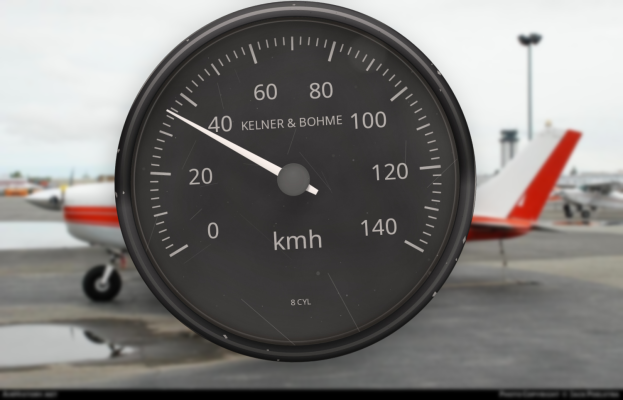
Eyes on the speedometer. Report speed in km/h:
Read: 35 km/h
